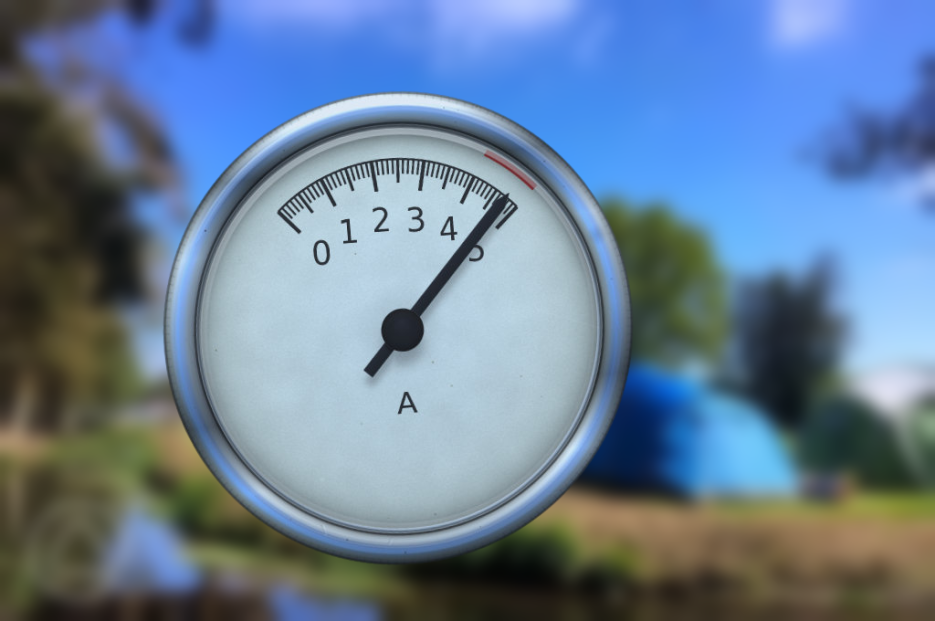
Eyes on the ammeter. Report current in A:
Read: 4.7 A
